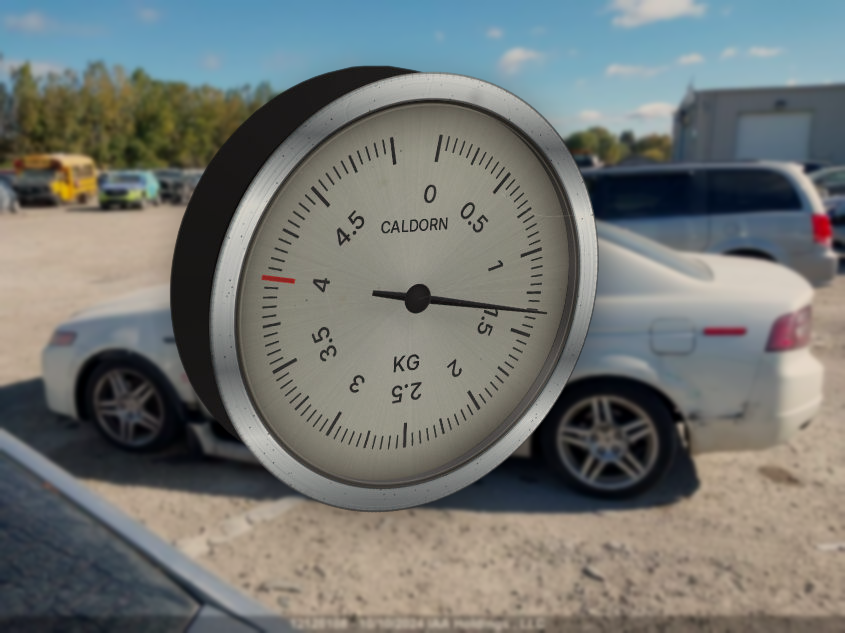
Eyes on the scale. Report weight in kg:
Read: 1.35 kg
